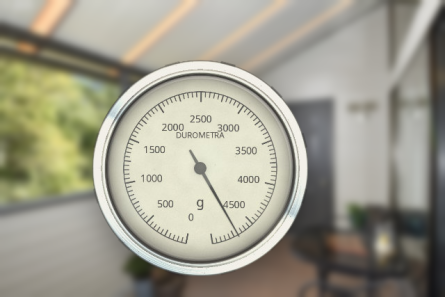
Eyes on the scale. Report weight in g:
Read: 4700 g
